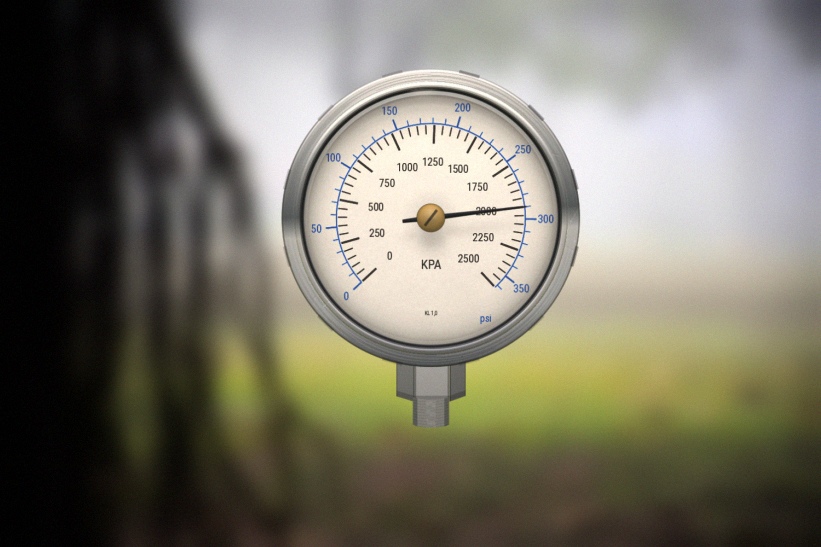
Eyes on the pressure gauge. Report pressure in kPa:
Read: 2000 kPa
